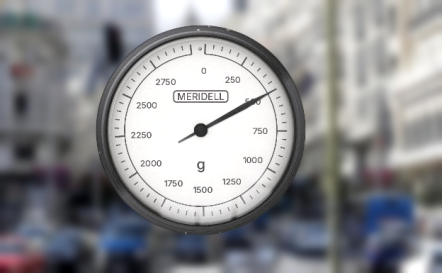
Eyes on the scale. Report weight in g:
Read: 500 g
